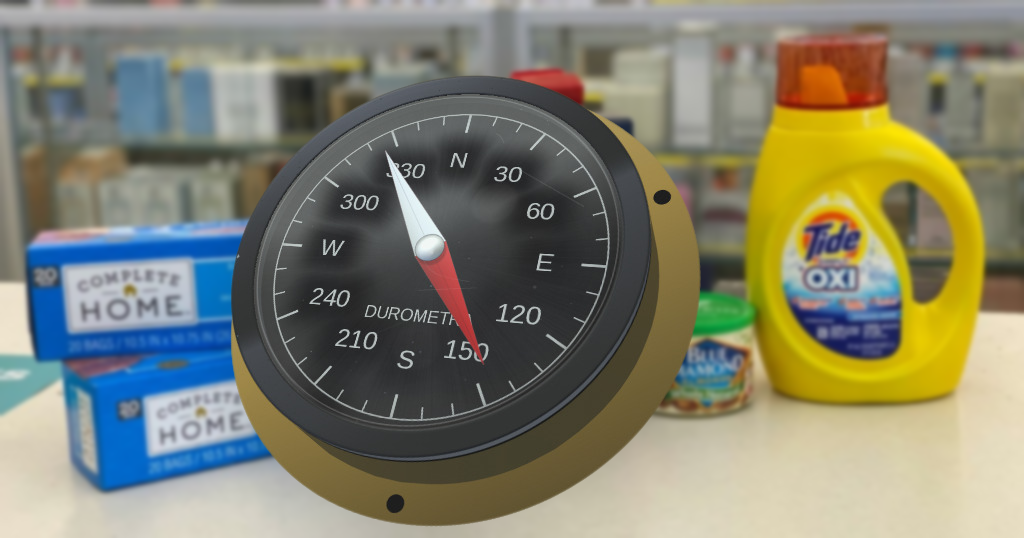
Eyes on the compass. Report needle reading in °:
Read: 145 °
